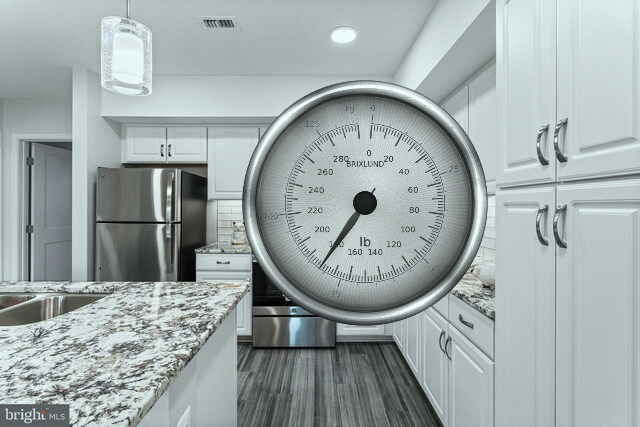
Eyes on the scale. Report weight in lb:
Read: 180 lb
